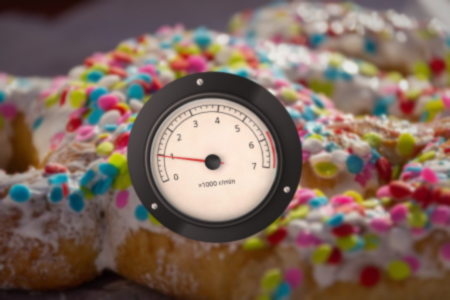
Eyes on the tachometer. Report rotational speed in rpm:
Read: 1000 rpm
